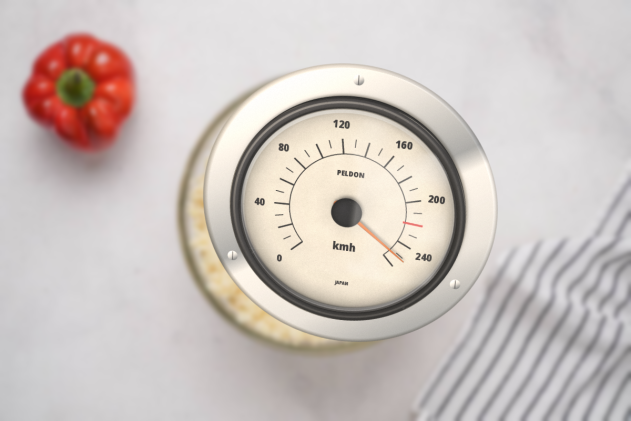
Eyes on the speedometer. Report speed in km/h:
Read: 250 km/h
